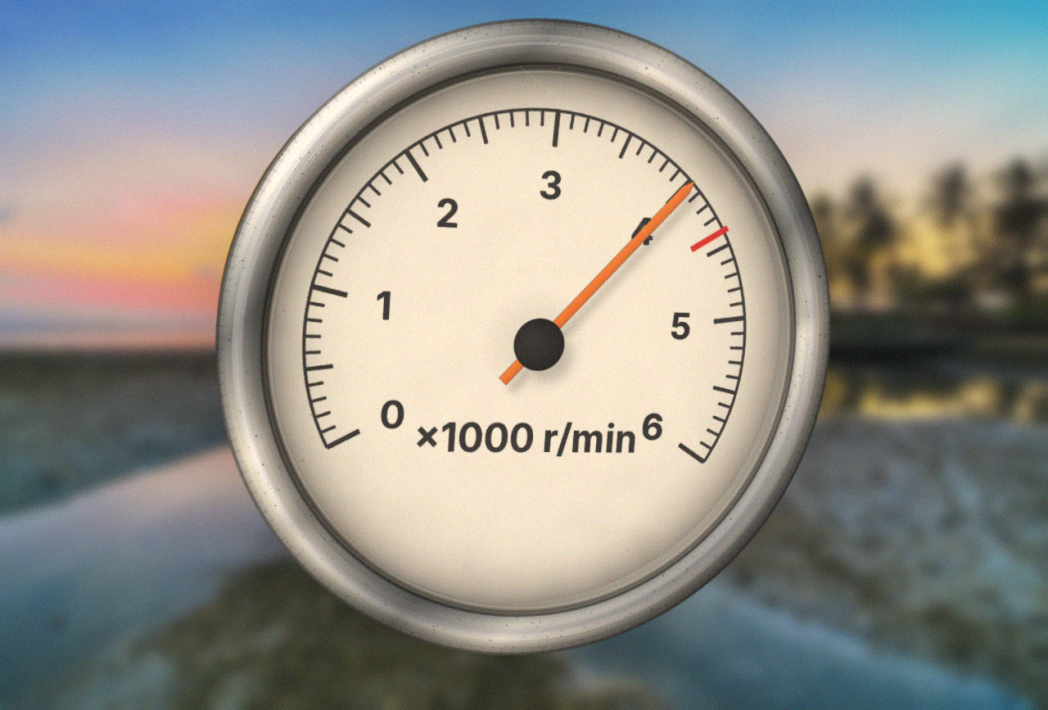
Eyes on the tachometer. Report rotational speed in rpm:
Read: 4000 rpm
